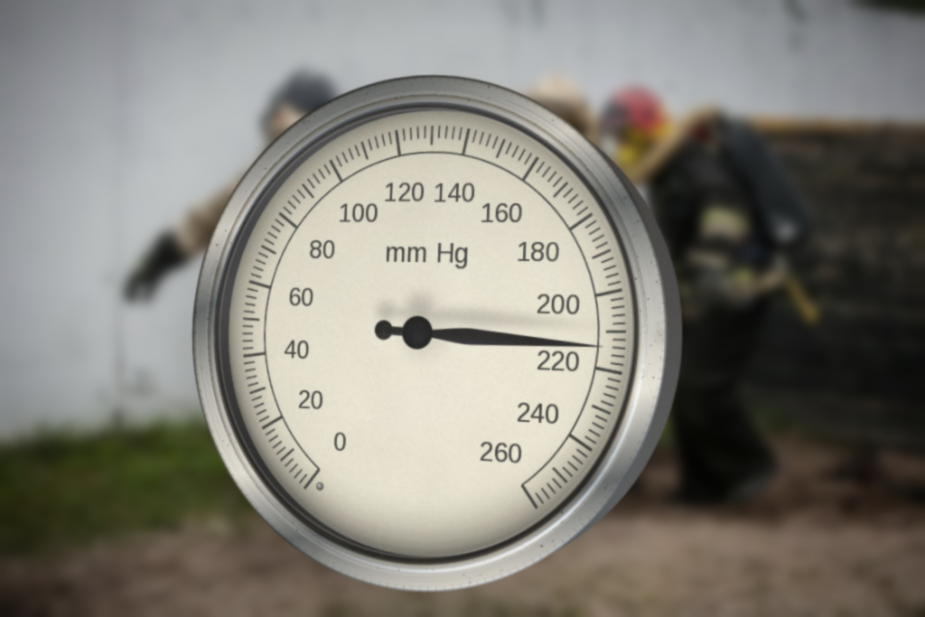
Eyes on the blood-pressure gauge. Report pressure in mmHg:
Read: 214 mmHg
